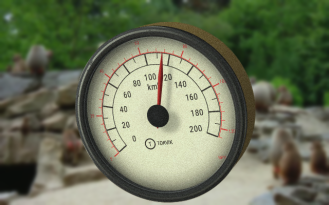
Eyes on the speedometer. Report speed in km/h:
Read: 115 km/h
